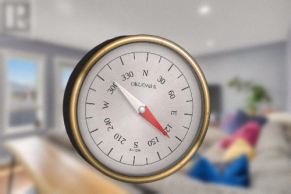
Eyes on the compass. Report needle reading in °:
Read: 127.5 °
